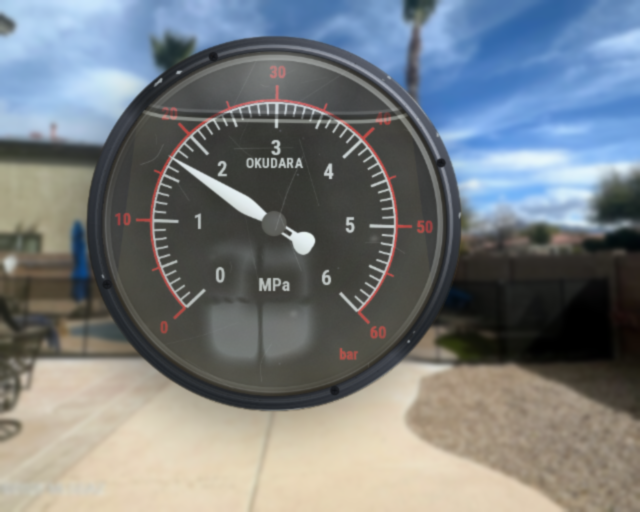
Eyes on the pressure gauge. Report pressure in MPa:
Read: 1.7 MPa
